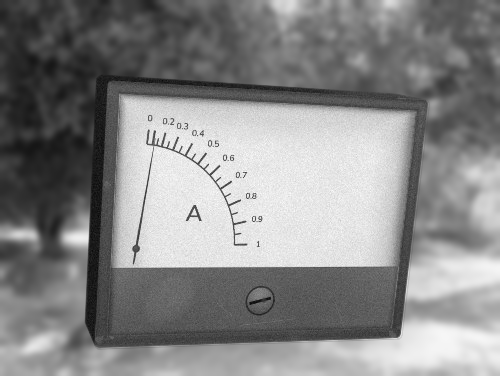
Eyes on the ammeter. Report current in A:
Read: 0.1 A
